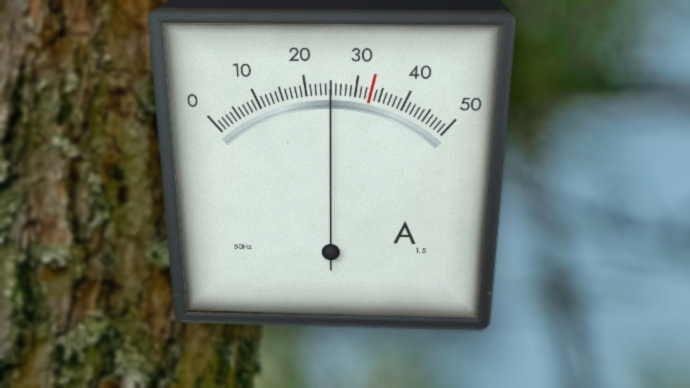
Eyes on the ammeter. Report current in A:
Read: 25 A
